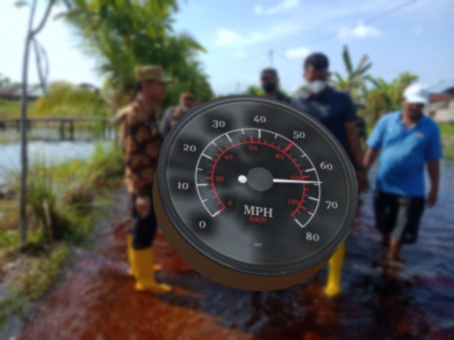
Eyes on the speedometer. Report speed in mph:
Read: 65 mph
